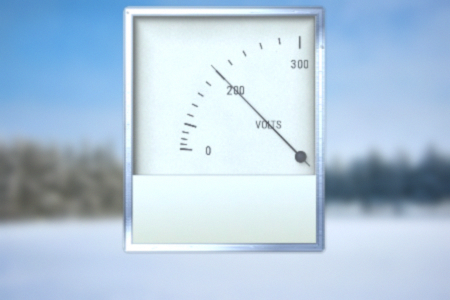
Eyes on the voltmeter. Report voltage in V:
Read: 200 V
